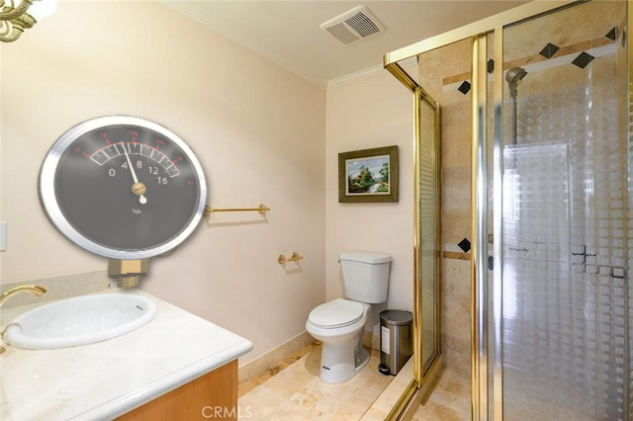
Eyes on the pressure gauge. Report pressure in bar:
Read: 5 bar
